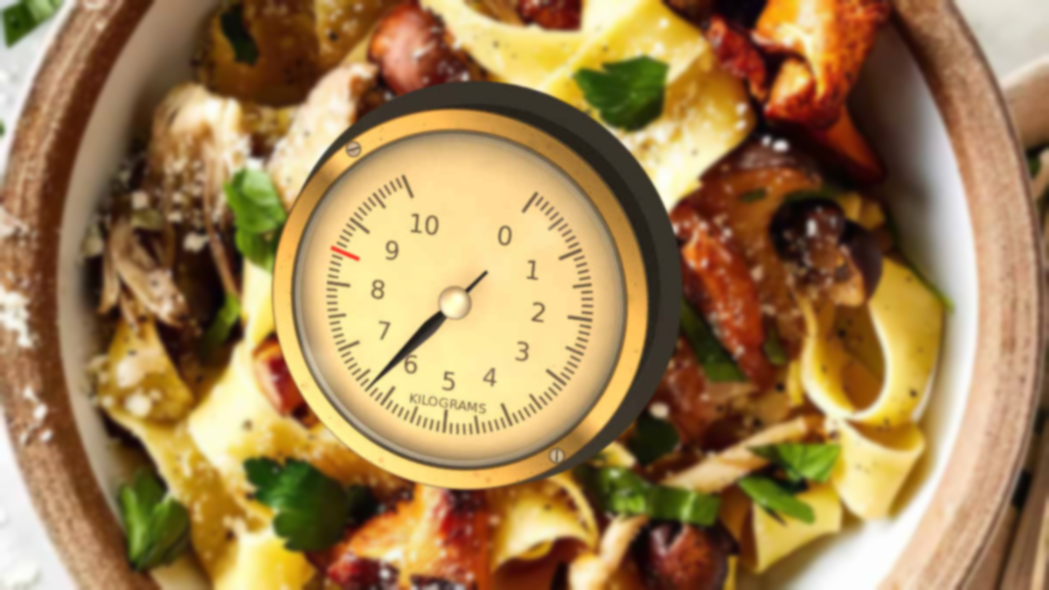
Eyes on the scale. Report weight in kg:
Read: 6.3 kg
